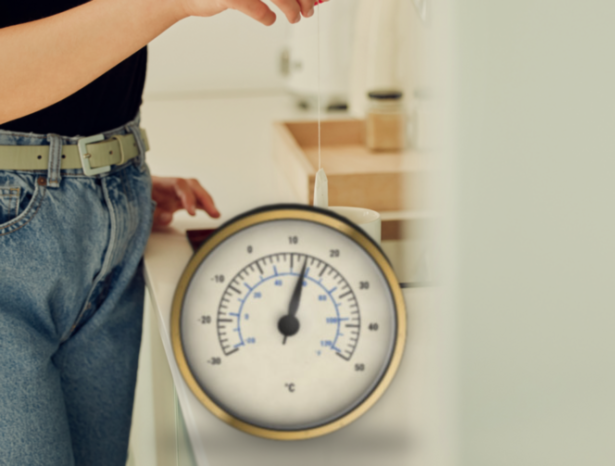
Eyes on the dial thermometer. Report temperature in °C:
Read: 14 °C
